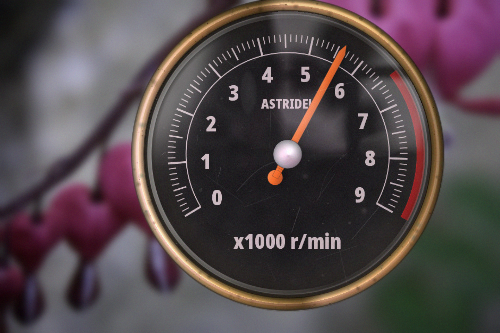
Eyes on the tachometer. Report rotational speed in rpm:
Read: 5600 rpm
